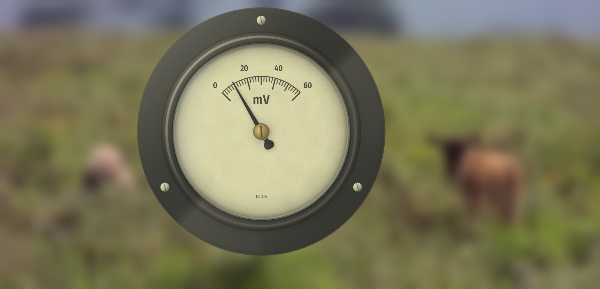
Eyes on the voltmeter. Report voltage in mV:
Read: 10 mV
